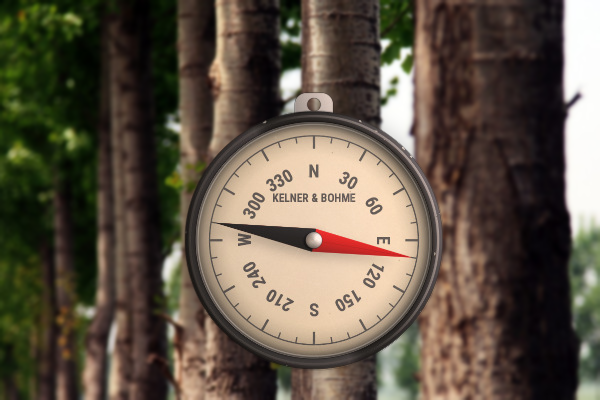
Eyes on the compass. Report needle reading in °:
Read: 100 °
